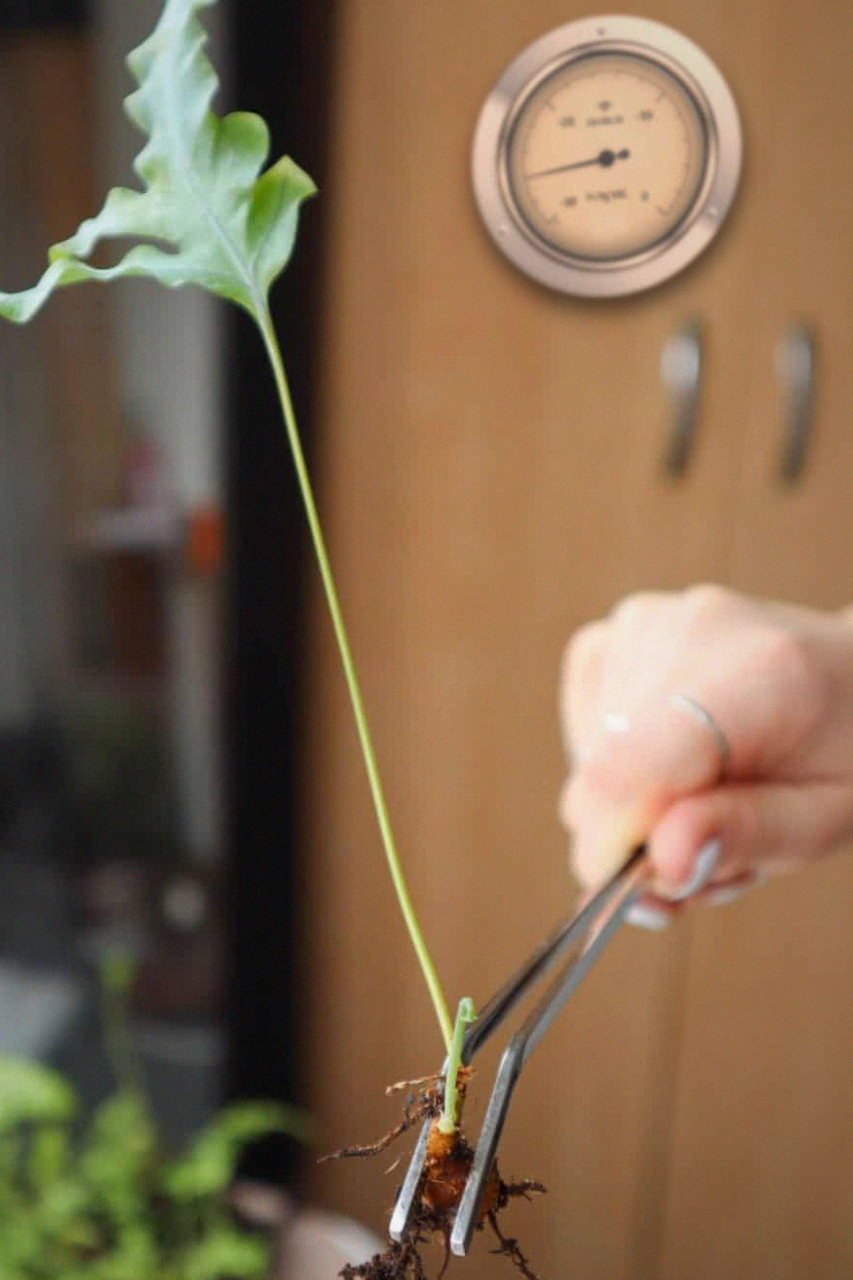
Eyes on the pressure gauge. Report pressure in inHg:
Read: -26 inHg
